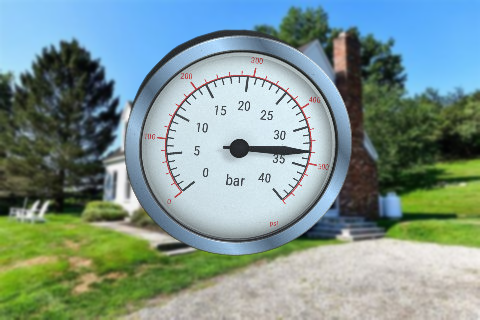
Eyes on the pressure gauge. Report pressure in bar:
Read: 33 bar
